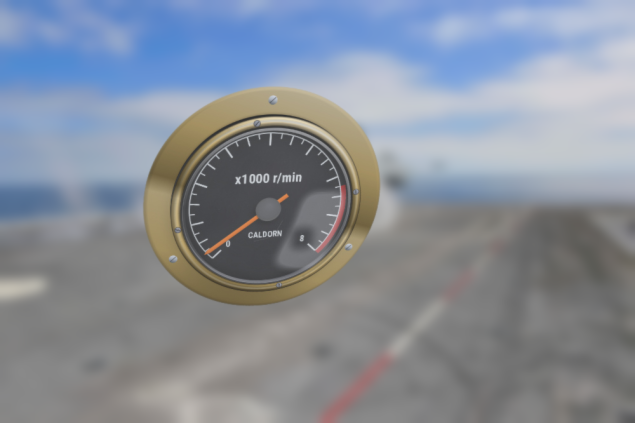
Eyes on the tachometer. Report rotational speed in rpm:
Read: 250 rpm
